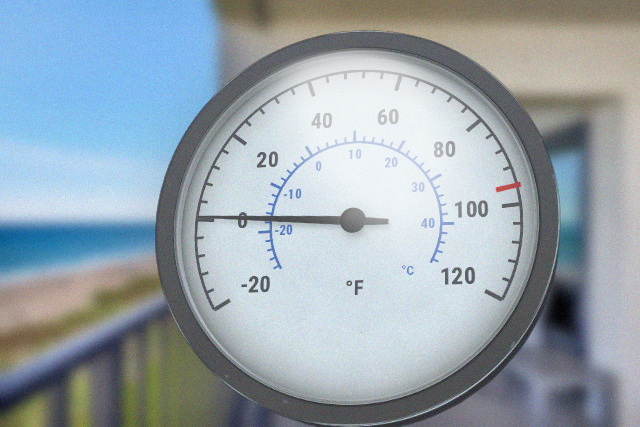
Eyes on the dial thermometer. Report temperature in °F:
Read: 0 °F
